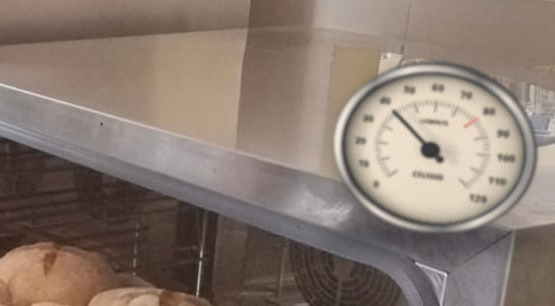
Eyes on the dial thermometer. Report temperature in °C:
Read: 40 °C
